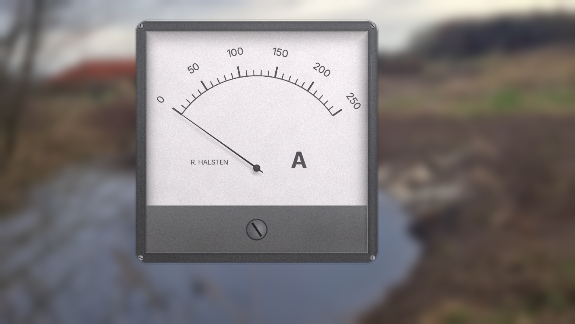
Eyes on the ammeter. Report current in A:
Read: 0 A
